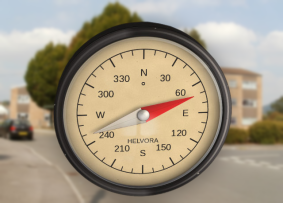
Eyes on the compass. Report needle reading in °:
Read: 70 °
